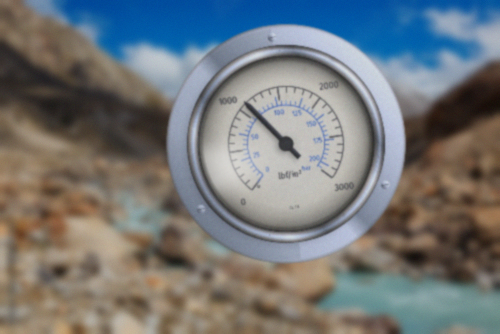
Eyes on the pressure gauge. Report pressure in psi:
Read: 1100 psi
